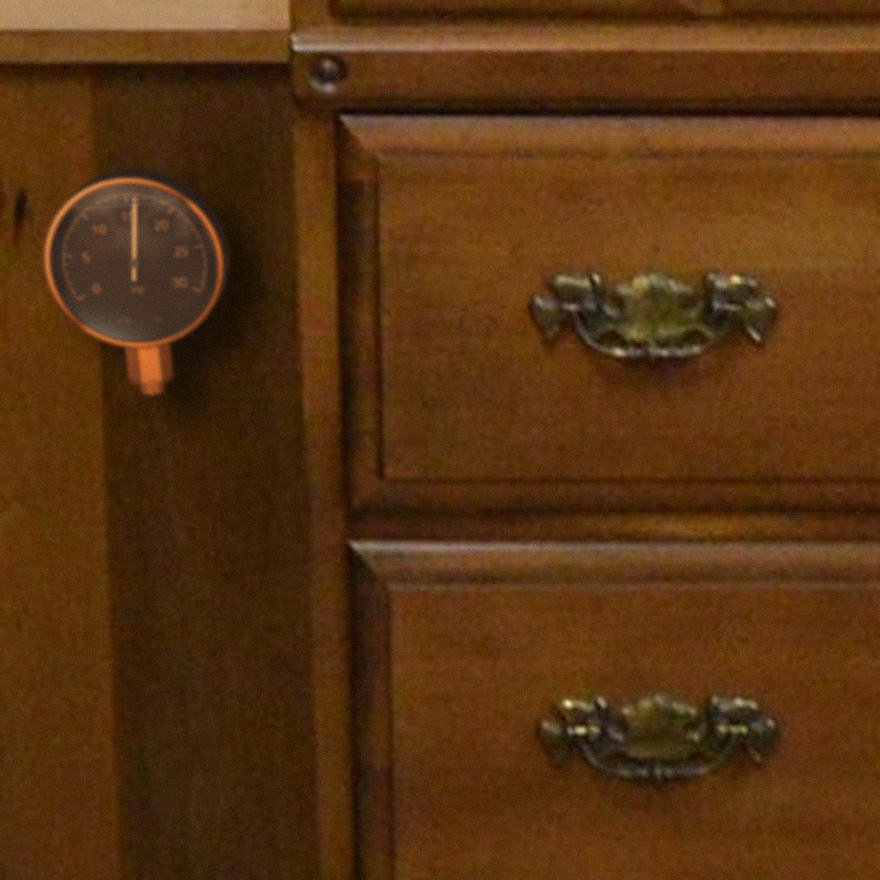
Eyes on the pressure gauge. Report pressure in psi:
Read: 16 psi
